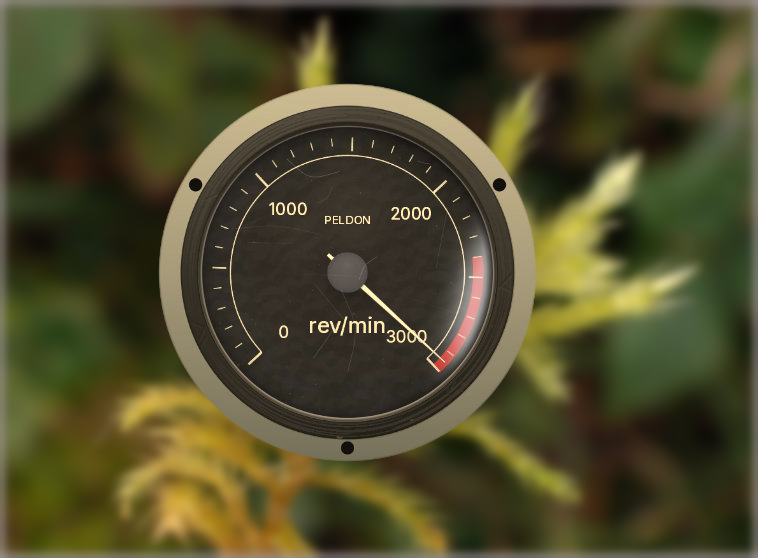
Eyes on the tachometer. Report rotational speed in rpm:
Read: 2950 rpm
